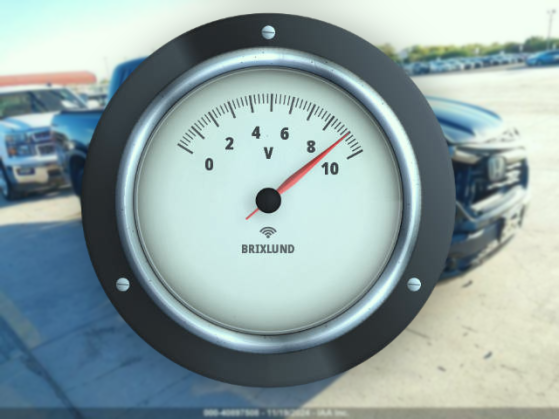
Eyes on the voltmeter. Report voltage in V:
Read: 9 V
